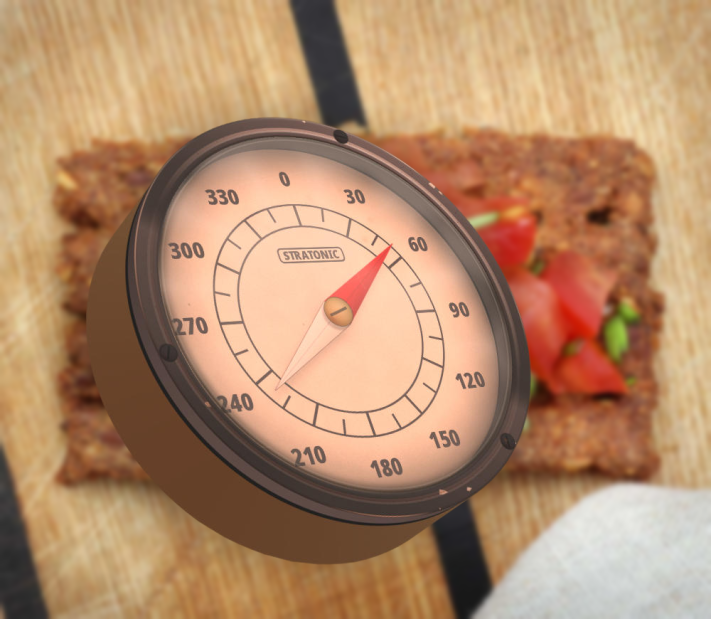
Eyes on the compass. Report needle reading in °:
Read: 52.5 °
